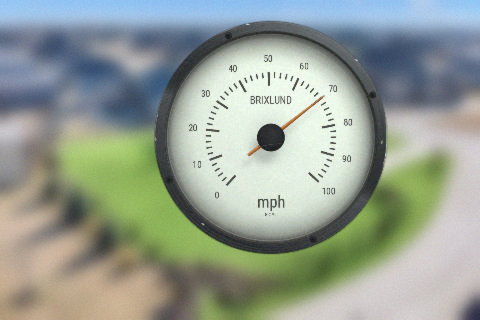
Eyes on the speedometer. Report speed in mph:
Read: 70 mph
